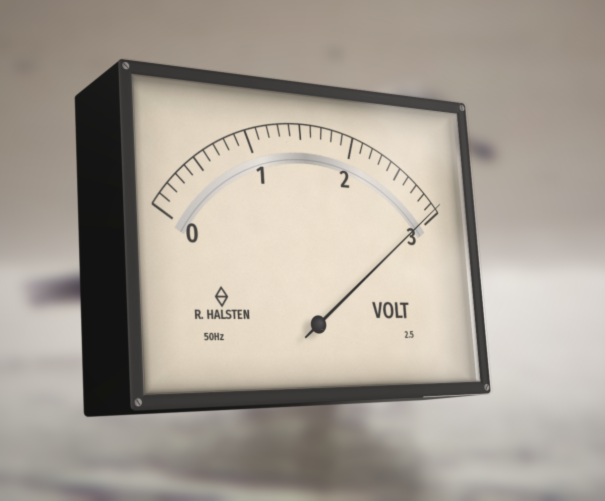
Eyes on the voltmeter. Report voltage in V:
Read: 2.95 V
